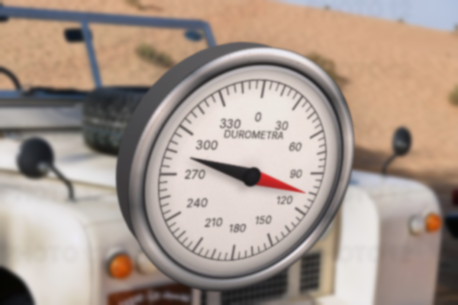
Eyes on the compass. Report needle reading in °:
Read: 105 °
